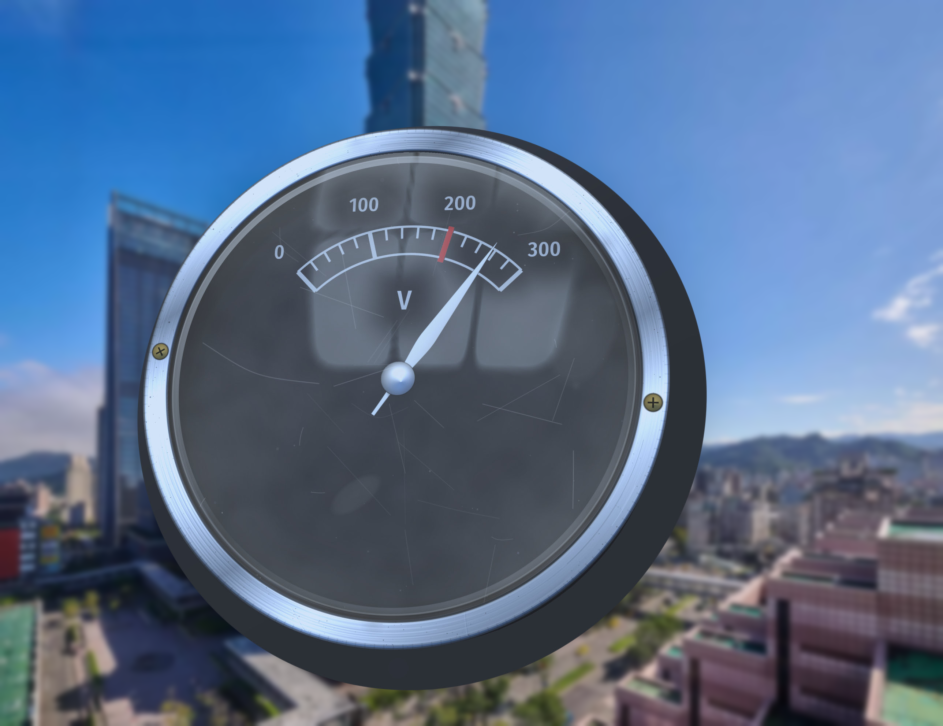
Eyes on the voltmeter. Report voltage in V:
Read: 260 V
